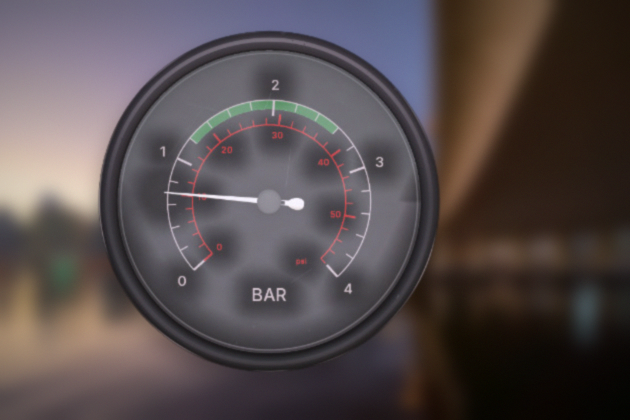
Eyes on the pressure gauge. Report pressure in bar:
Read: 0.7 bar
